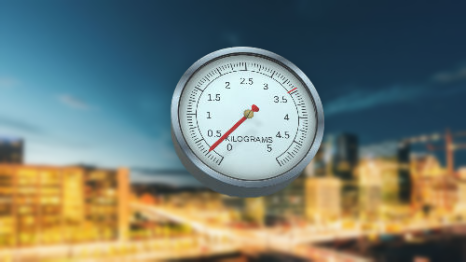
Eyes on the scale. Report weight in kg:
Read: 0.25 kg
